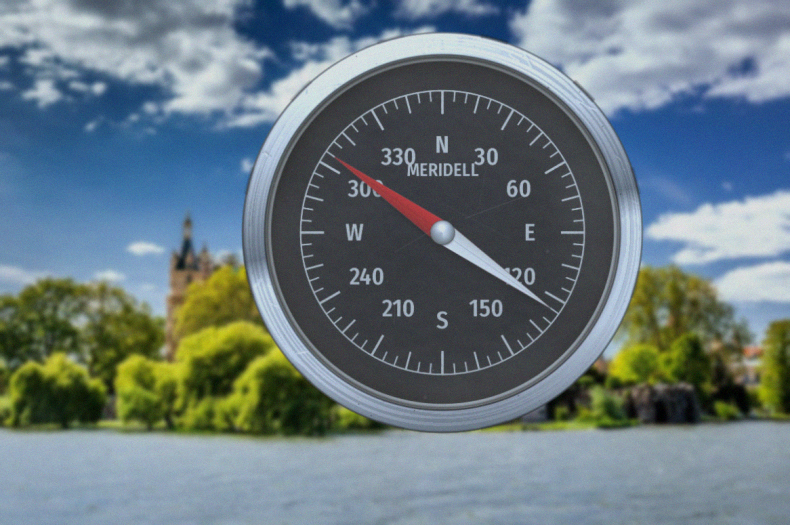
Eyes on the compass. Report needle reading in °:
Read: 305 °
